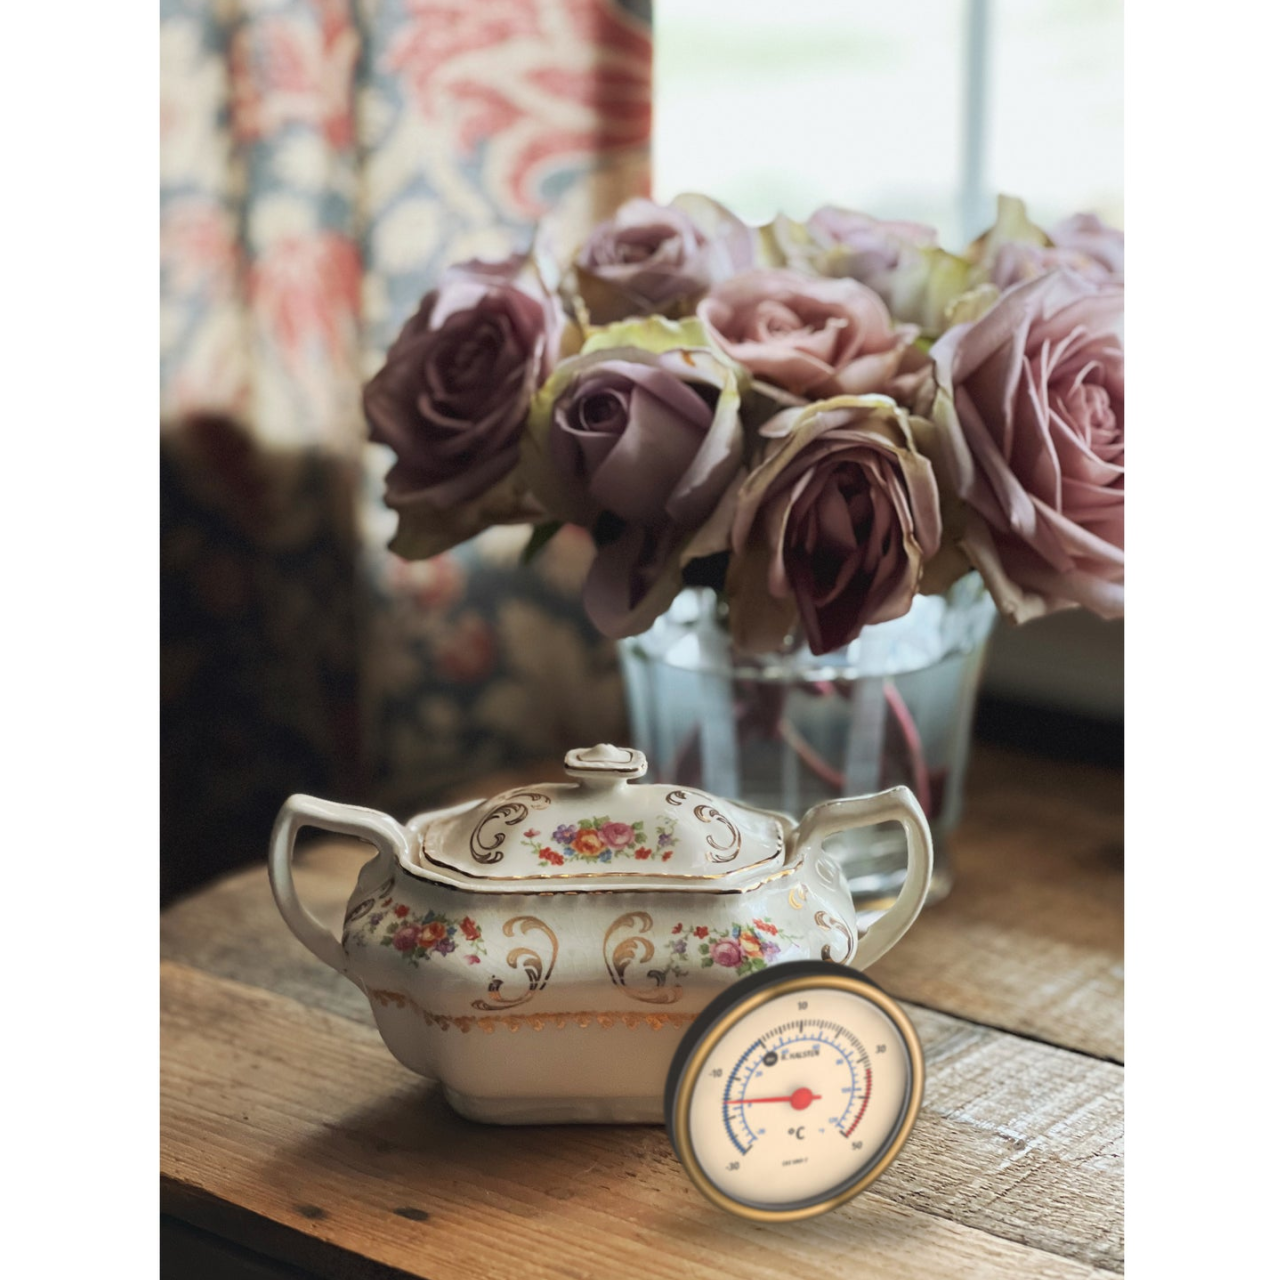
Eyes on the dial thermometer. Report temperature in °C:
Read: -15 °C
